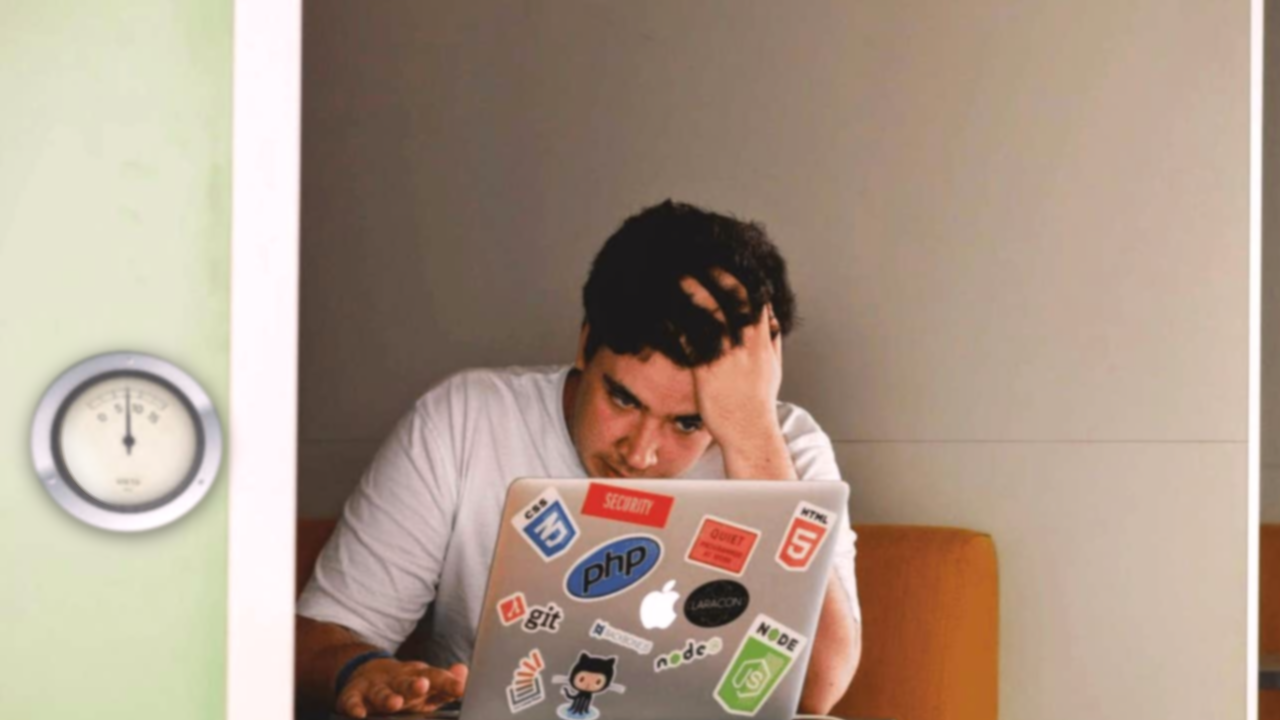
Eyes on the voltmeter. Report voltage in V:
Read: 7.5 V
